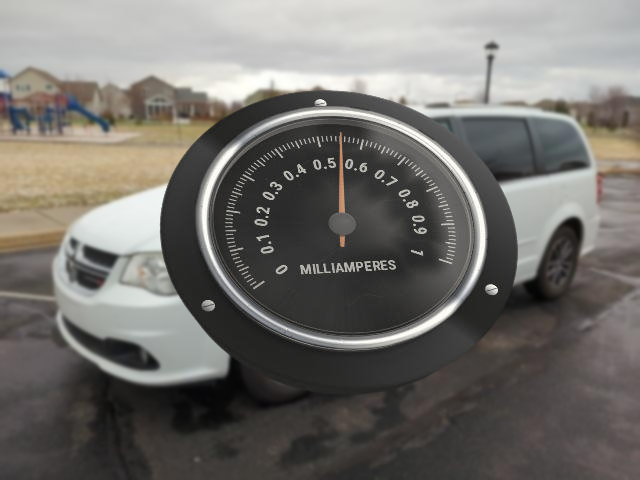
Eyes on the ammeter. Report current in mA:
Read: 0.55 mA
